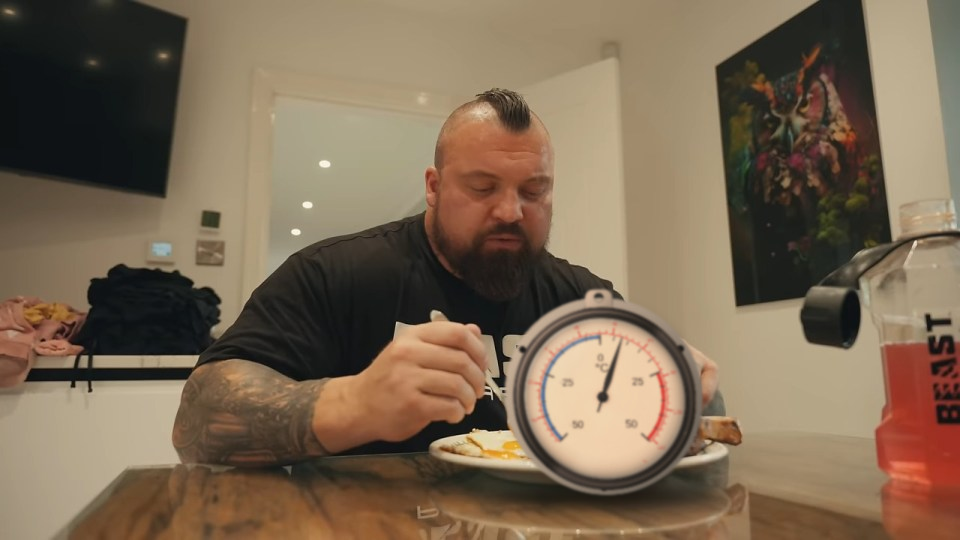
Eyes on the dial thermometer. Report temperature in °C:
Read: 7.5 °C
